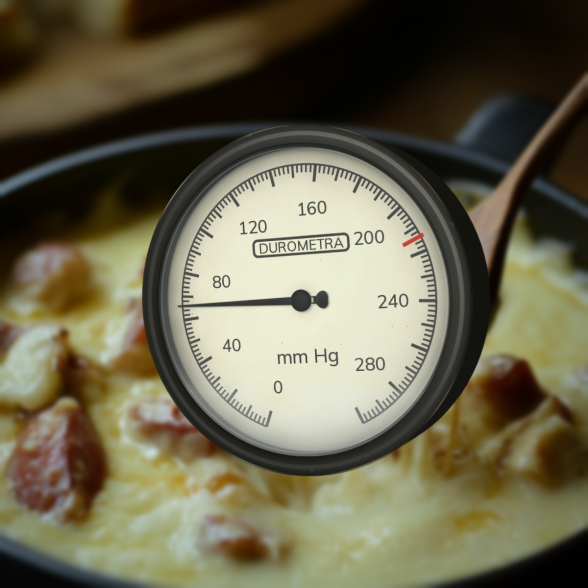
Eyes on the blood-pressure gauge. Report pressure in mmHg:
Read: 66 mmHg
